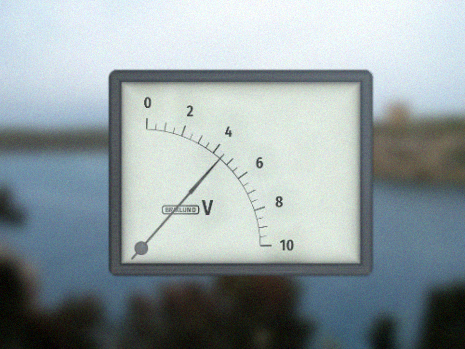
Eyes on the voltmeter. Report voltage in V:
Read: 4.5 V
